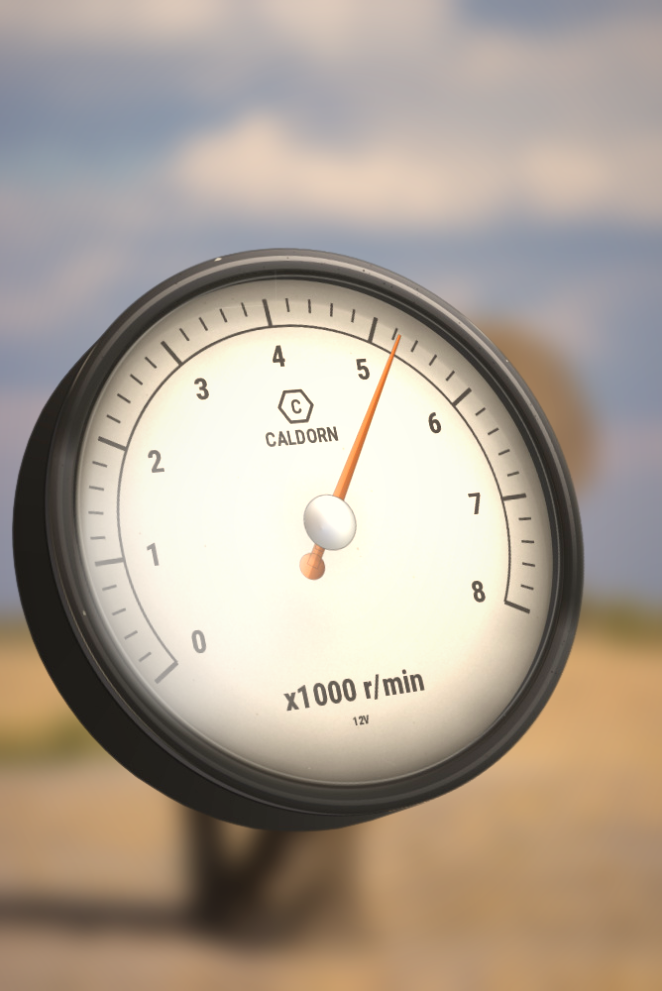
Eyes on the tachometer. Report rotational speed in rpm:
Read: 5200 rpm
